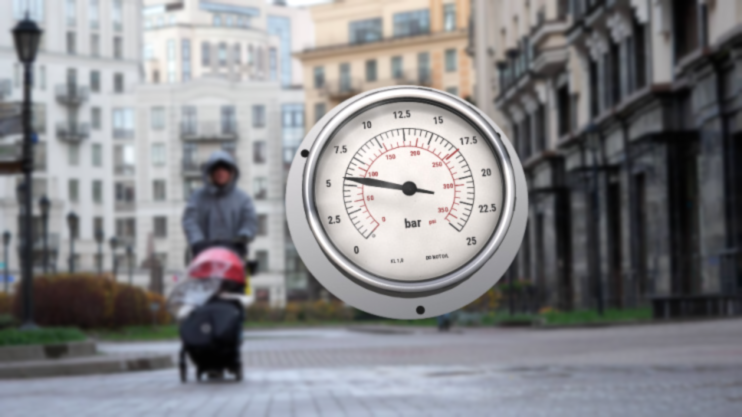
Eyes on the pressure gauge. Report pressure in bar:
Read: 5.5 bar
